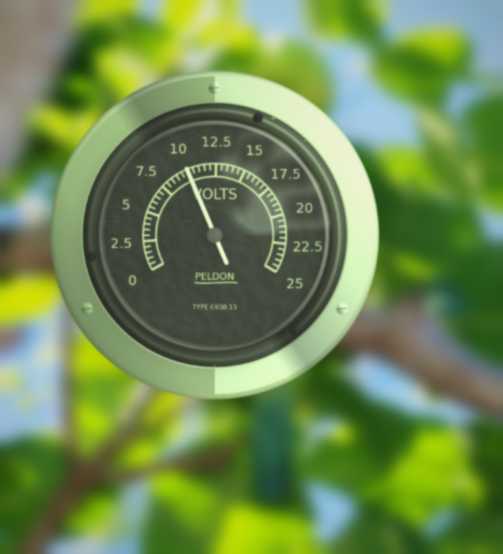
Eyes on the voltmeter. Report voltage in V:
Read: 10 V
